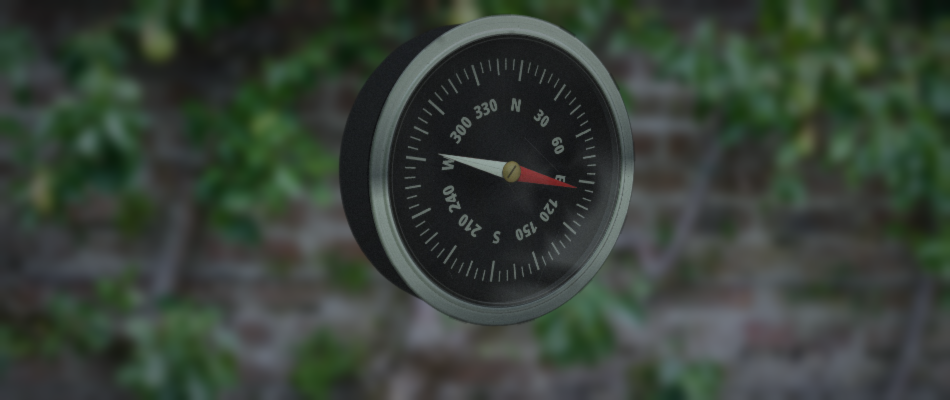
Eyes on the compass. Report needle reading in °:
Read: 95 °
